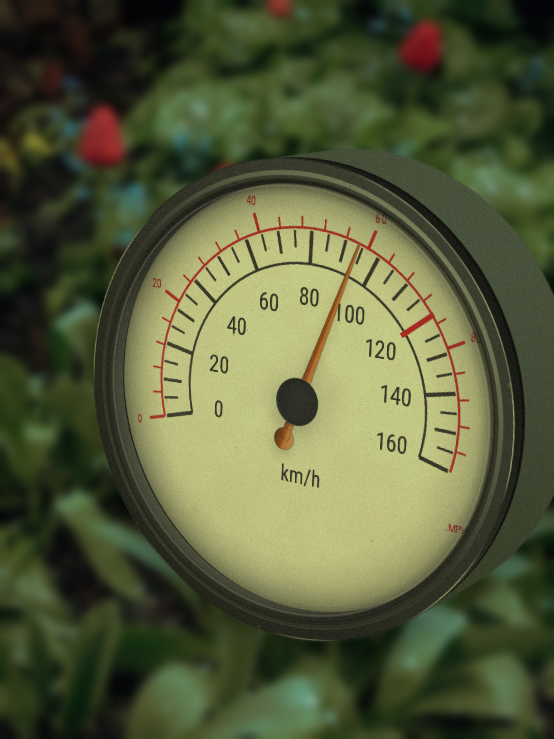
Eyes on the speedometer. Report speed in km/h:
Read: 95 km/h
